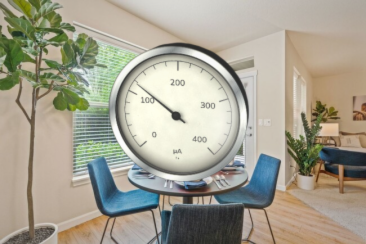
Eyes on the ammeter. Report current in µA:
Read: 120 µA
